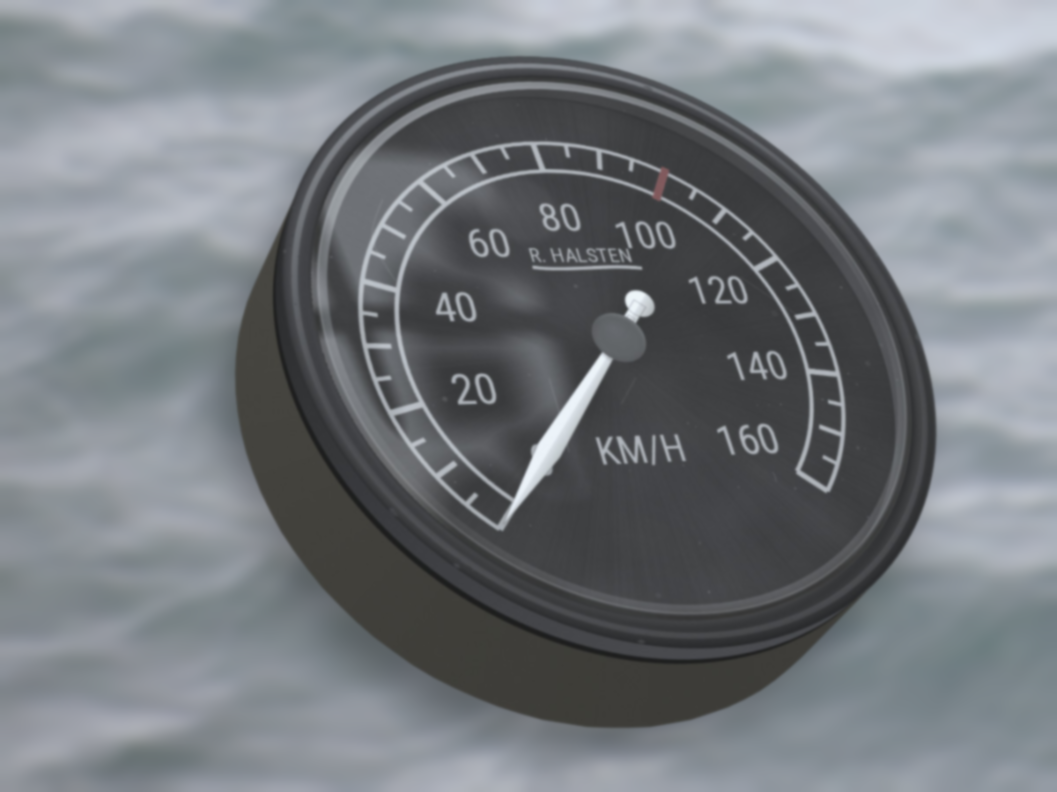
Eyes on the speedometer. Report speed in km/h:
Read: 0 km/h
